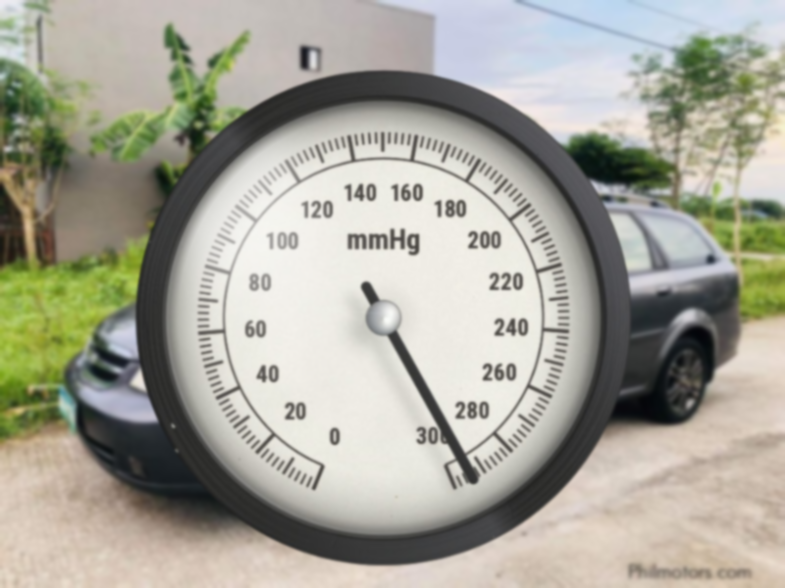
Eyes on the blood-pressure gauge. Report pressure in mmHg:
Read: 294 mmHg
